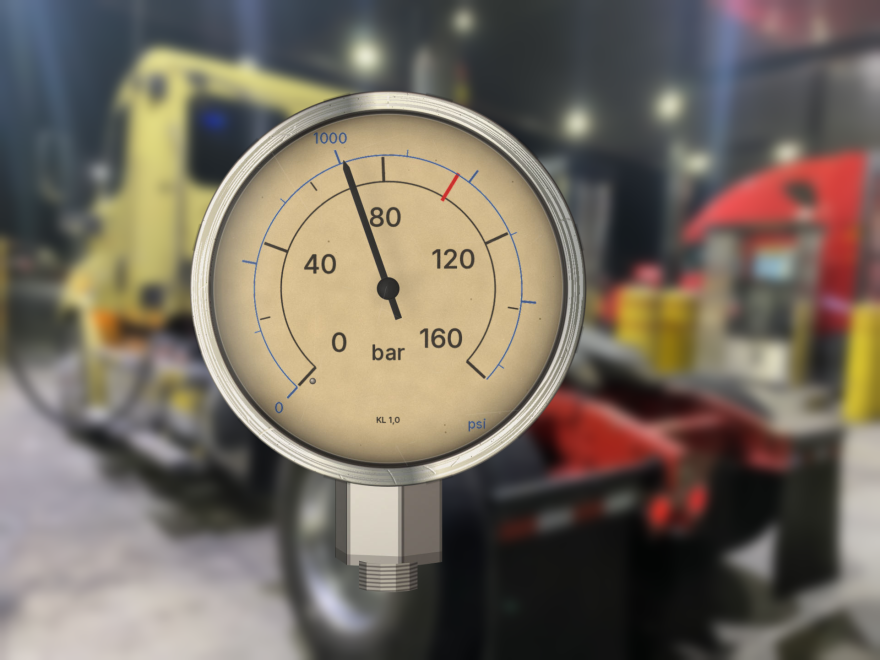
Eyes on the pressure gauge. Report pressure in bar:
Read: 70 bar
